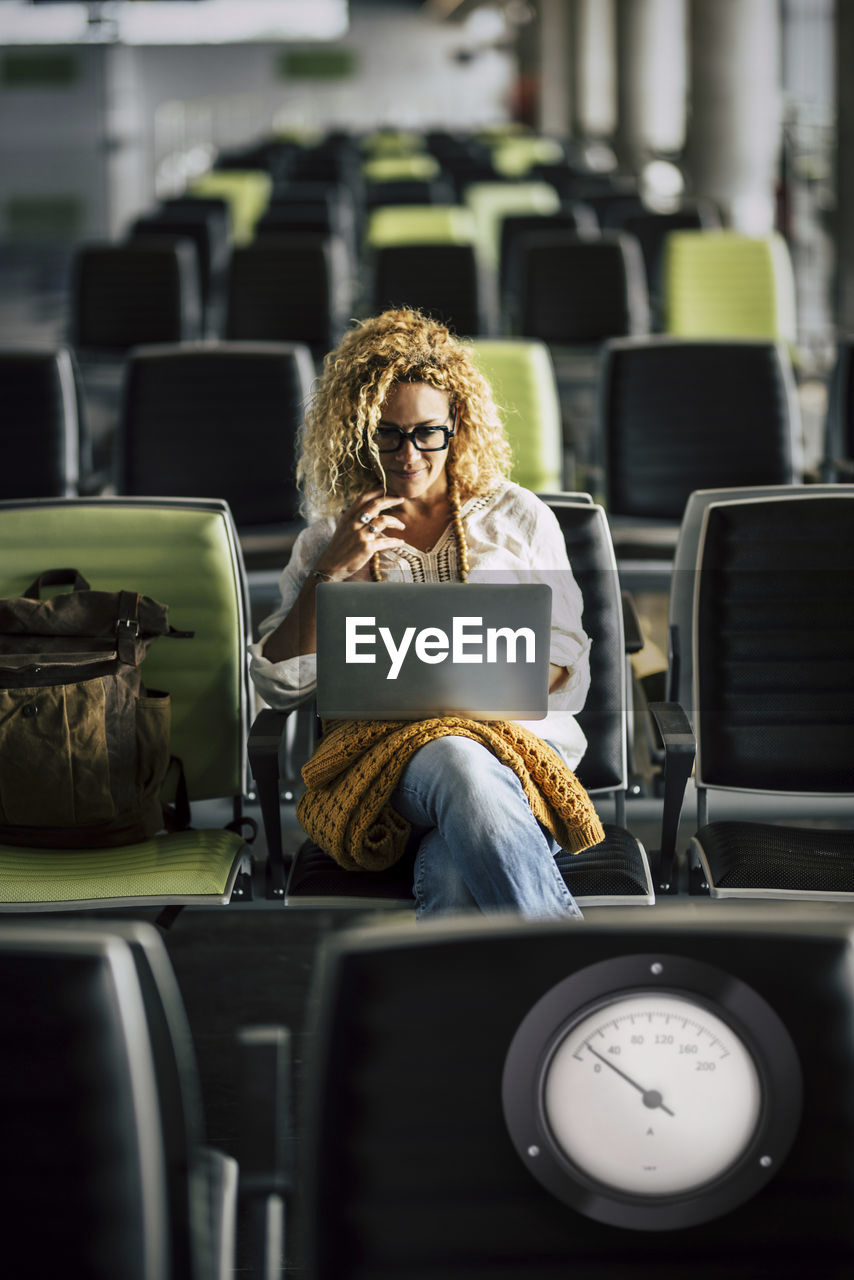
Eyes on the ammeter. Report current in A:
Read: 20 A
